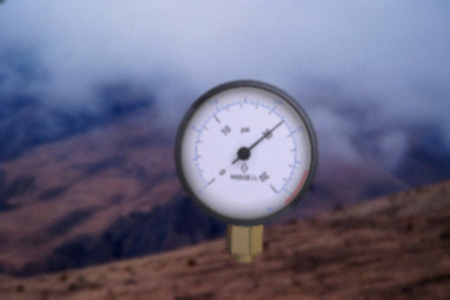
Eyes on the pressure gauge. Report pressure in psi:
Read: 20 psi
